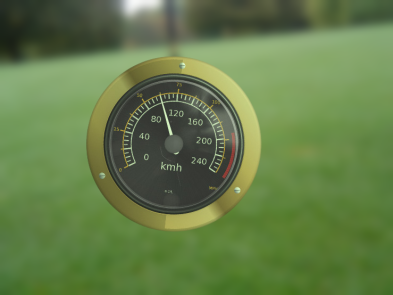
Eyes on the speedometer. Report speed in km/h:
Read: 100 km/h
